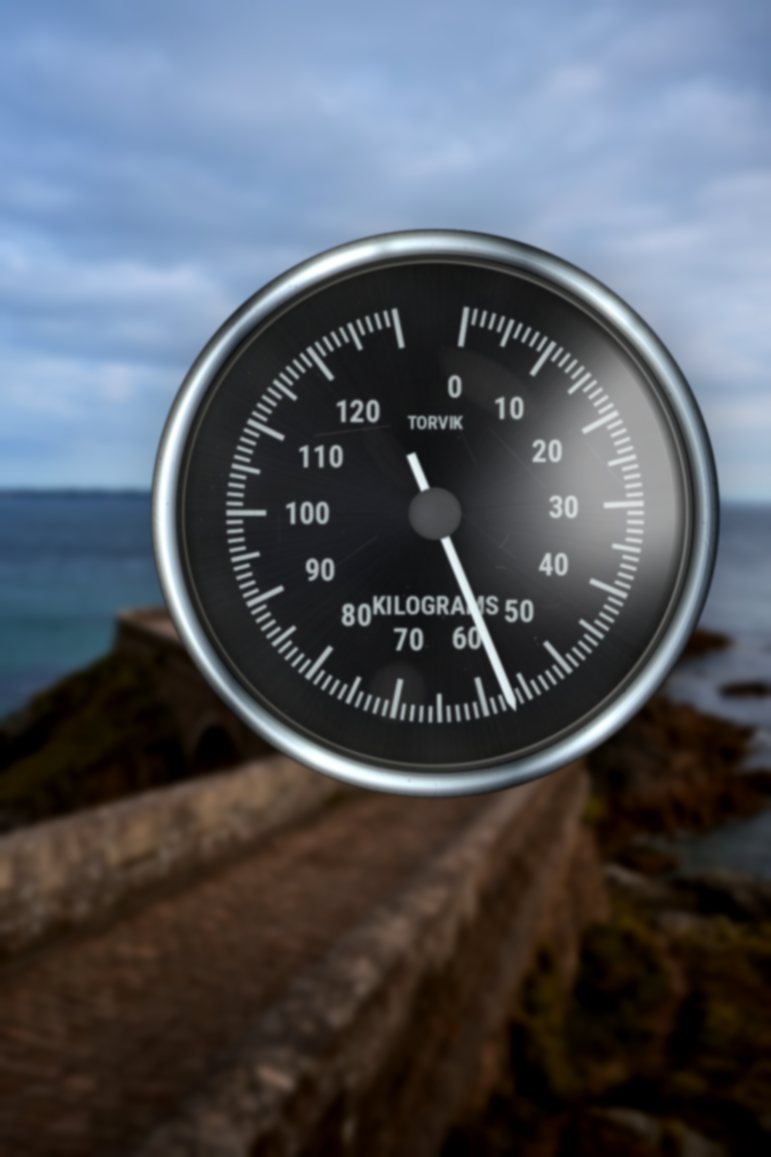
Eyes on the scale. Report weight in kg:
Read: 57 kg
